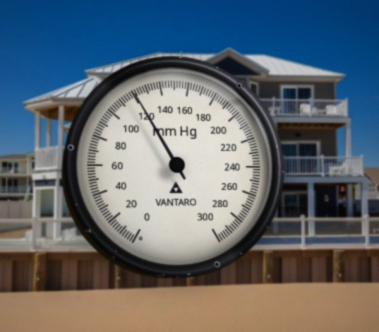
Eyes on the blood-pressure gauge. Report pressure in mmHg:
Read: 120 mmHg
